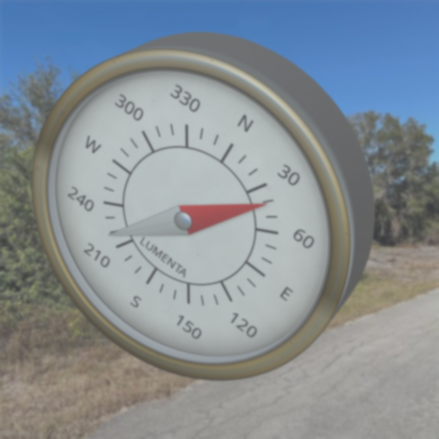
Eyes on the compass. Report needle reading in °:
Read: 40 °
